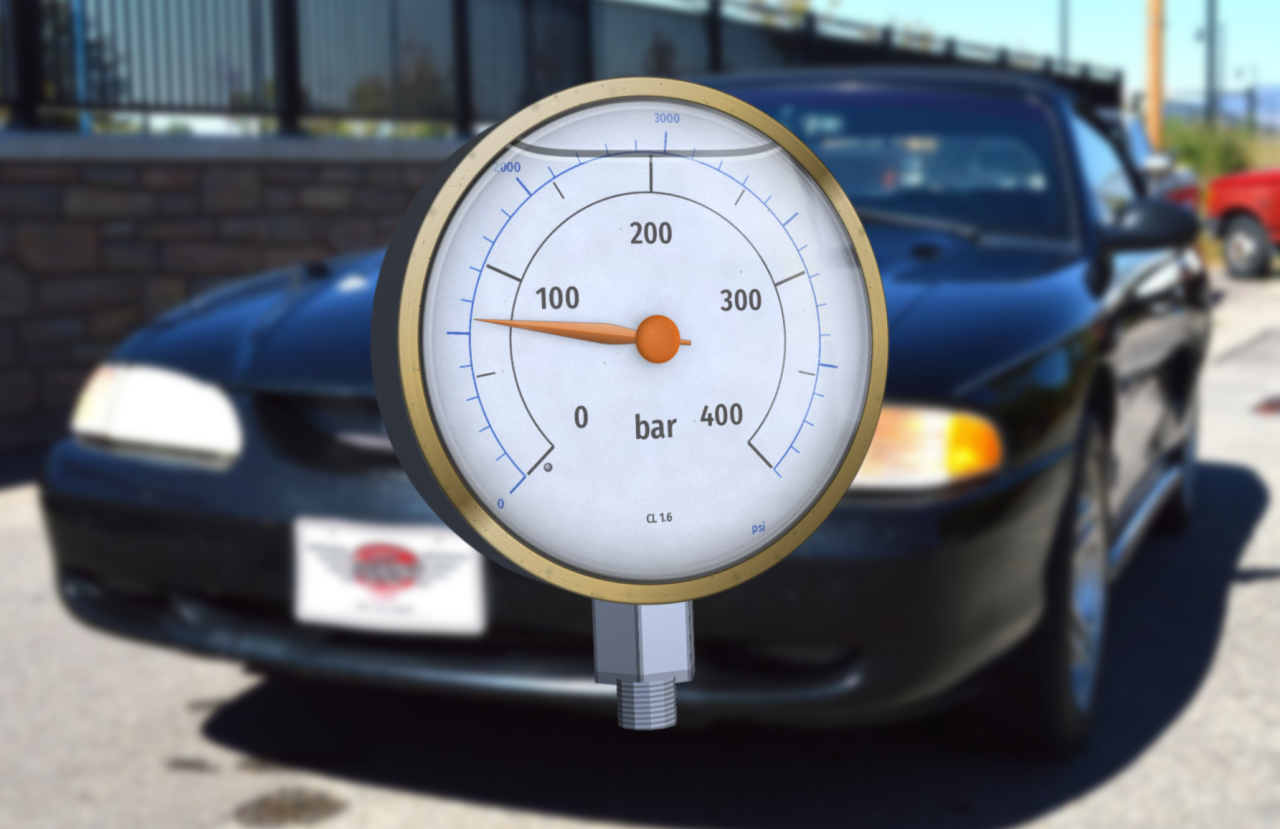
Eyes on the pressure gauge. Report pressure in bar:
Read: 75 bar
